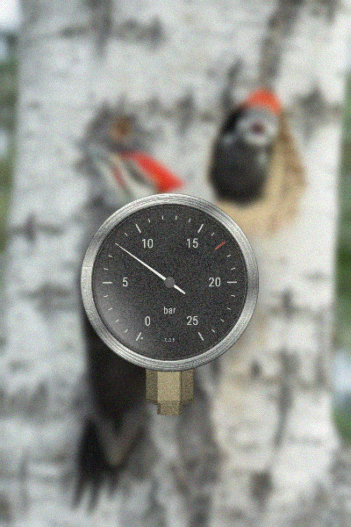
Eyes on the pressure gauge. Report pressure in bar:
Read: 8 bar
